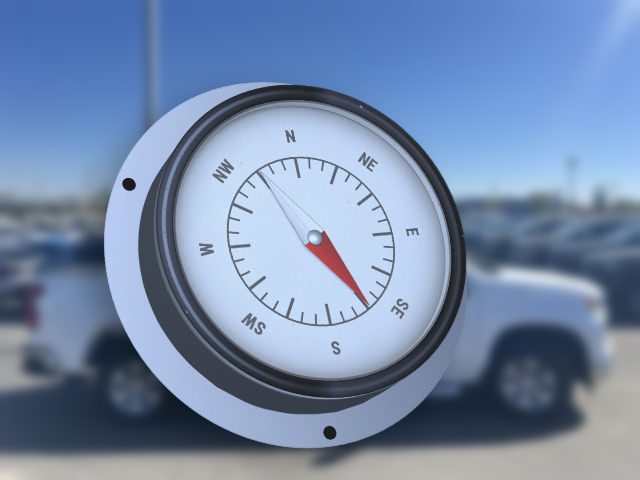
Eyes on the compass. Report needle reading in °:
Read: 150 °
